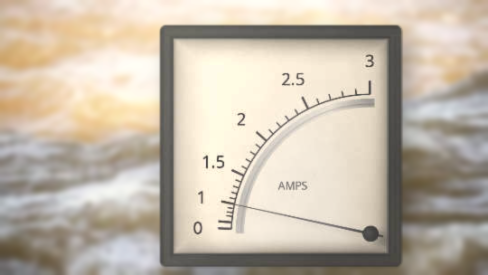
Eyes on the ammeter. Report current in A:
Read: 1 A
